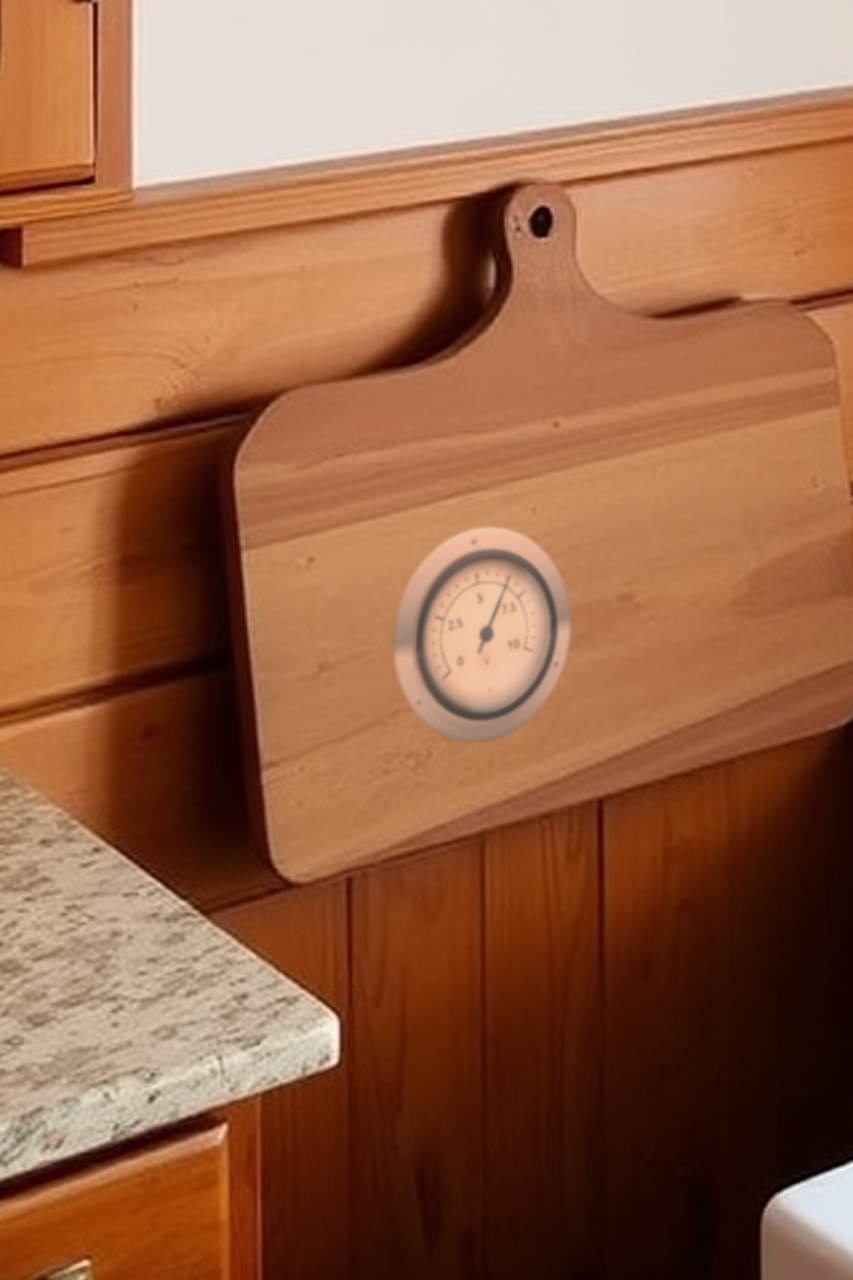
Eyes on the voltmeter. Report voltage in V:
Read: 6.5 V
